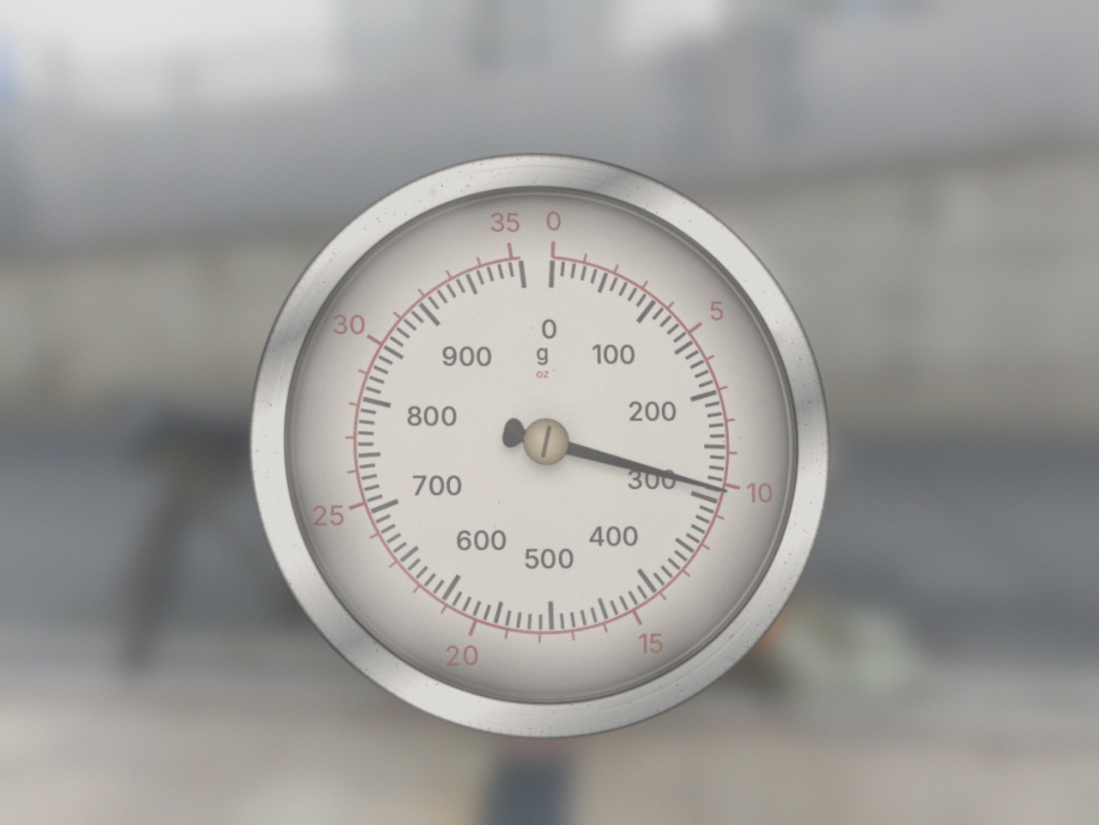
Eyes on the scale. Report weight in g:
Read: 290 g
